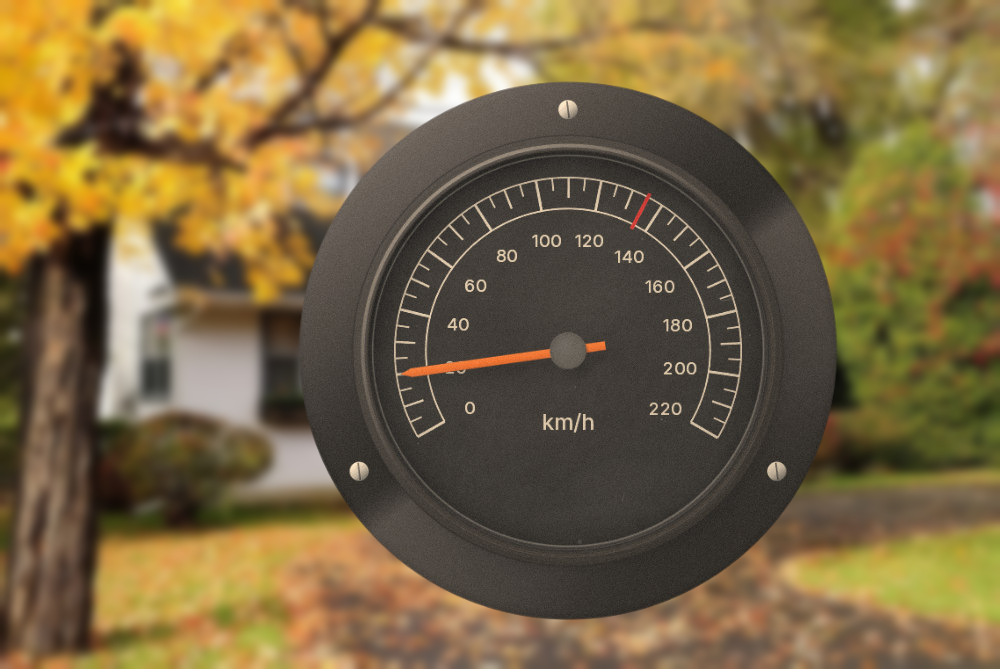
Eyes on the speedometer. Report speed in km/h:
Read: 20 km/h
